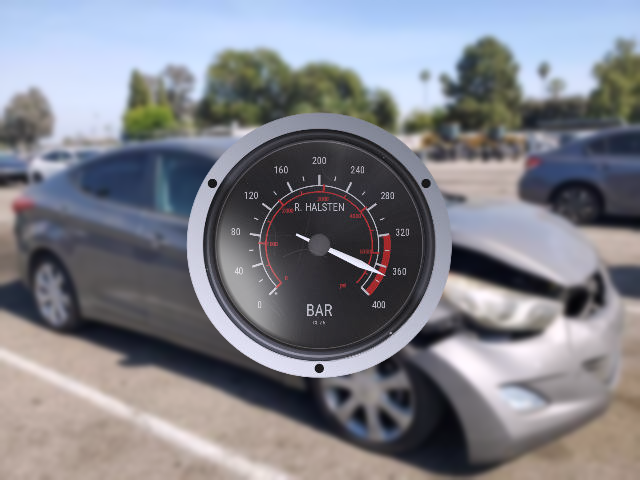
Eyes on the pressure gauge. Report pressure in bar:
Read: 370 bar
